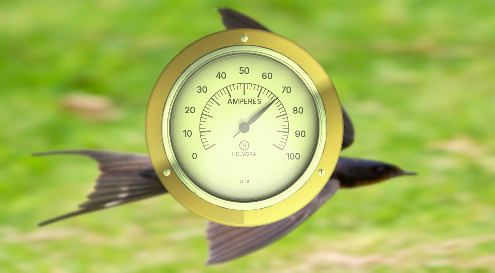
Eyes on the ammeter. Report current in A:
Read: 70 A
